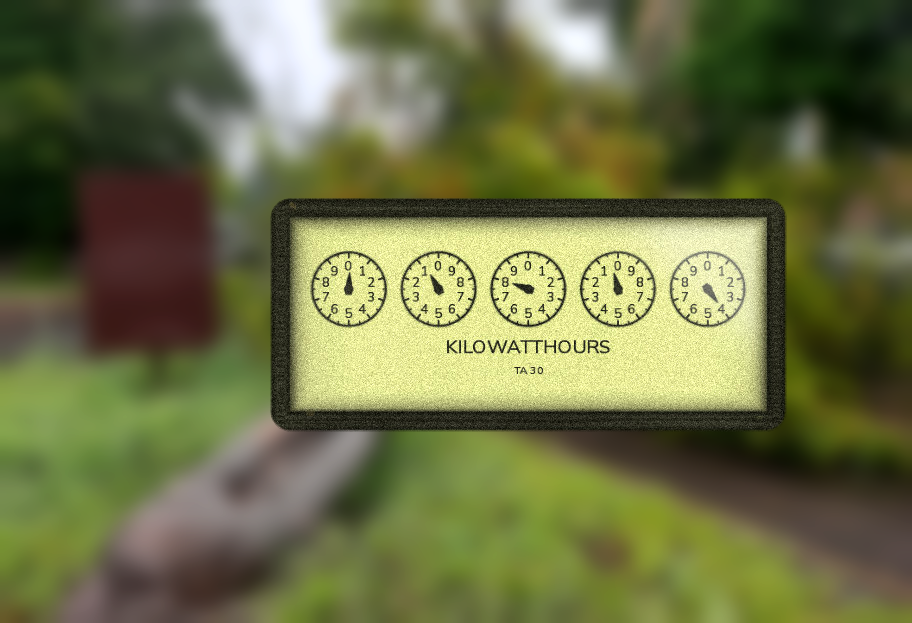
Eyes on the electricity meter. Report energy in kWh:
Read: 804 kWh
